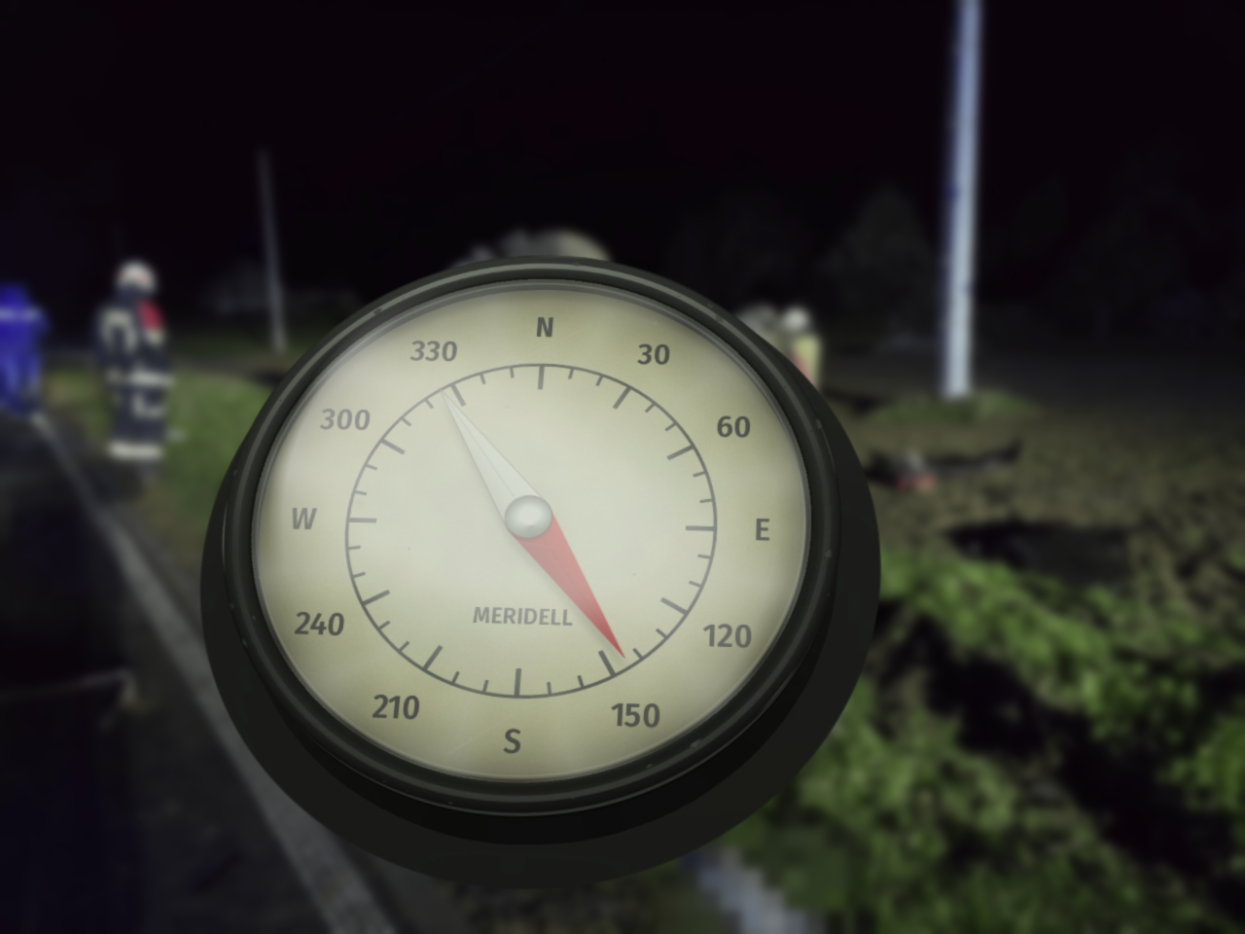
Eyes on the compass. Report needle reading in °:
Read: 145 °
